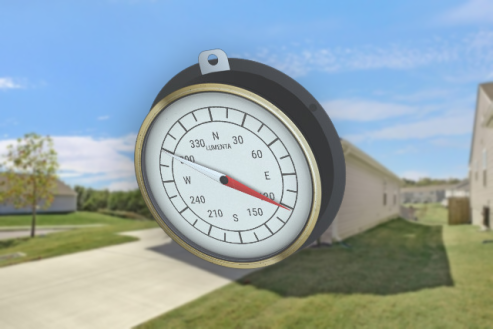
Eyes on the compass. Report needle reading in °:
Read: 120 °
